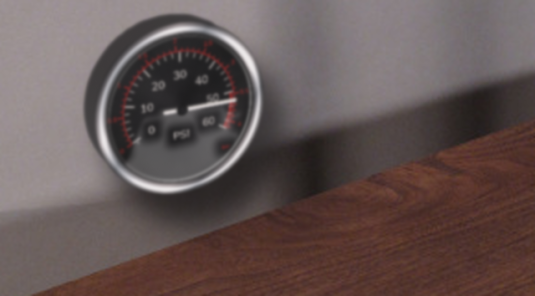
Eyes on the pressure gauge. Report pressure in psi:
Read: 52 psi
